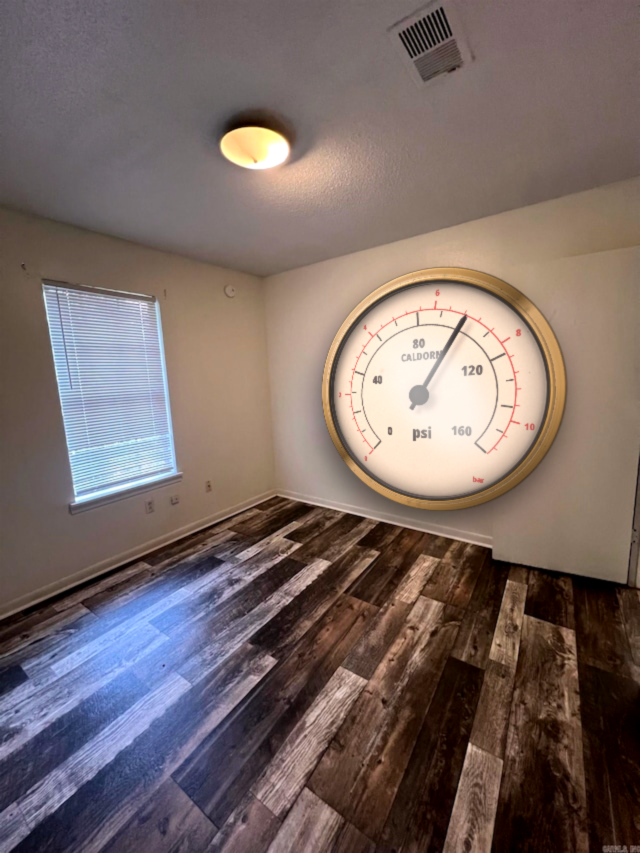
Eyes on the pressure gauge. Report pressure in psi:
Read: 100 psi
